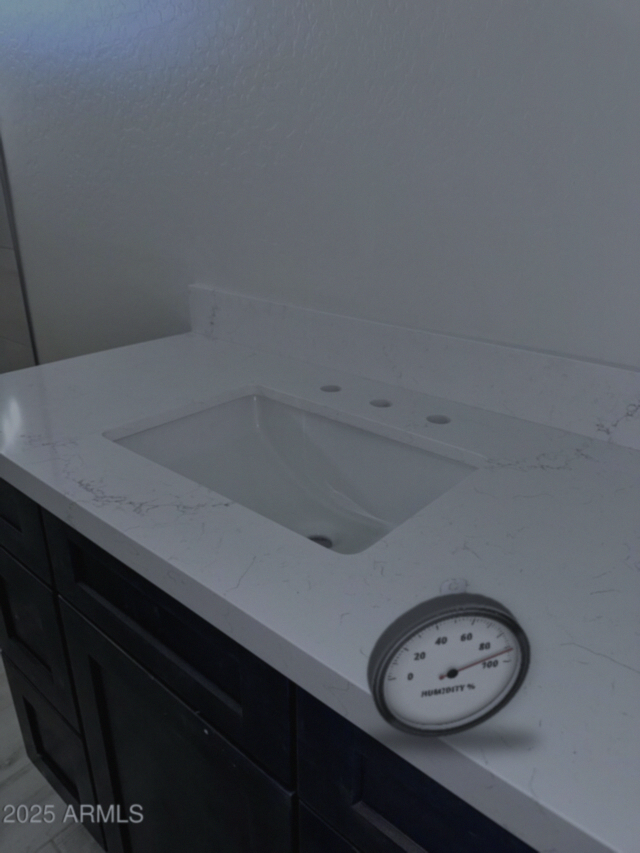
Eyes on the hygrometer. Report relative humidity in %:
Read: 90 %
